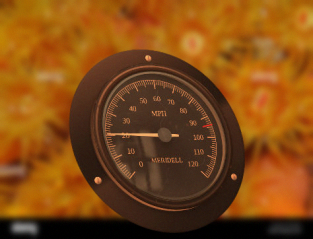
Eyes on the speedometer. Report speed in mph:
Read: 20 mph
